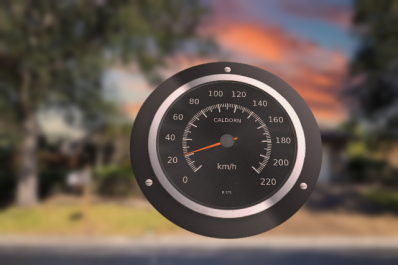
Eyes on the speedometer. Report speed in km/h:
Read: 20 km/h
